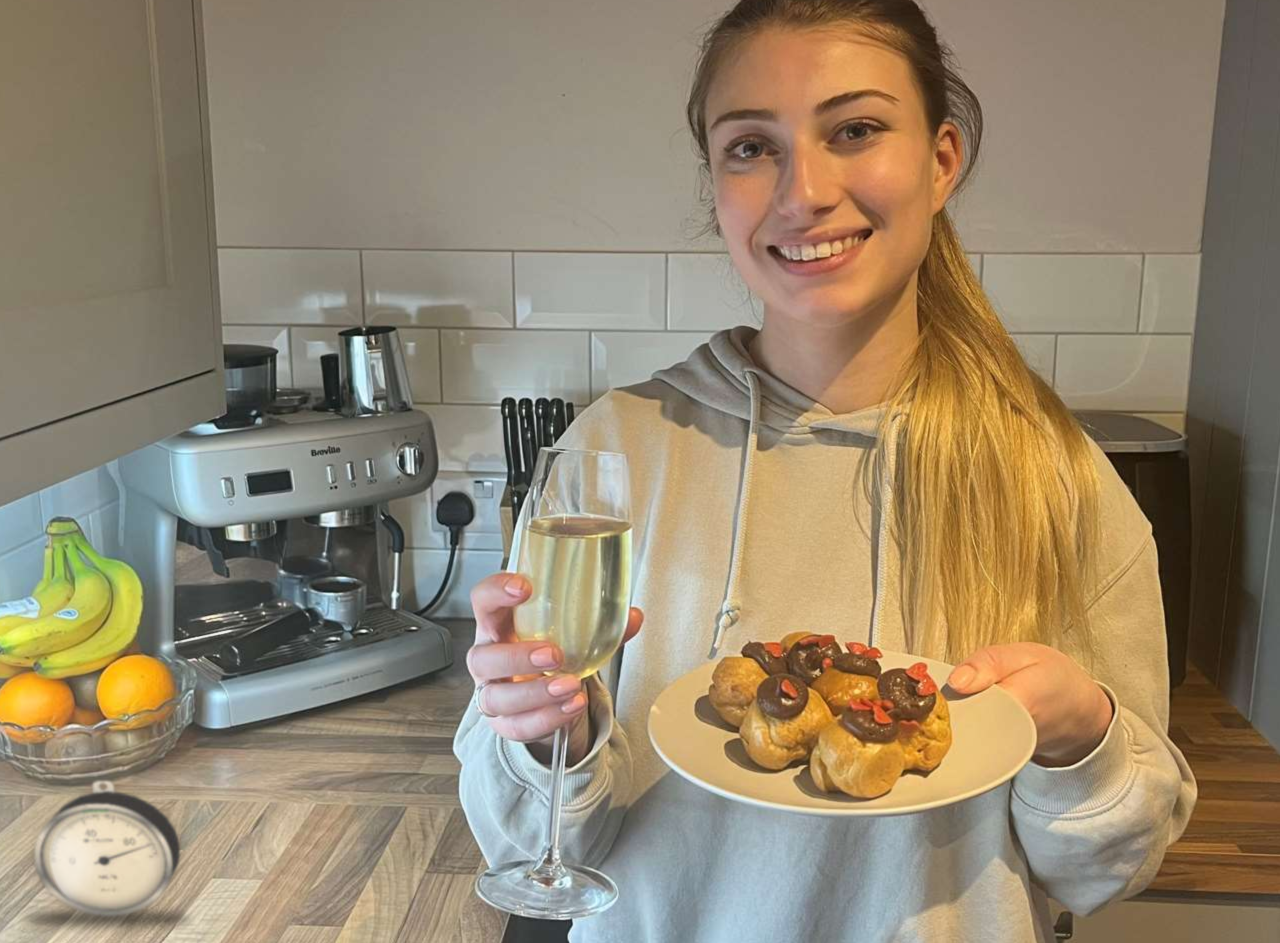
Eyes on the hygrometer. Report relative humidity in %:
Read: 90 %
